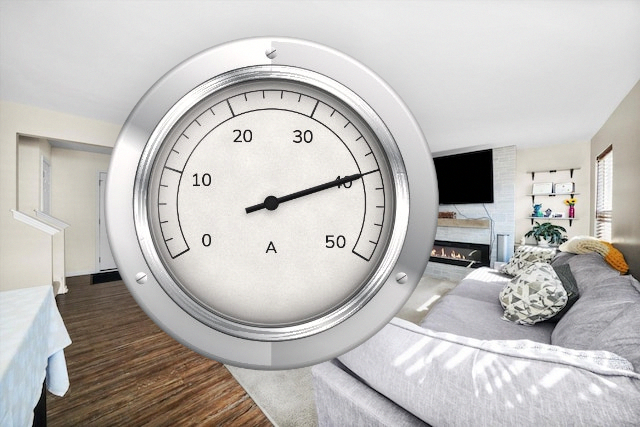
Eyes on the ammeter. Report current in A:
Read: 40 A
